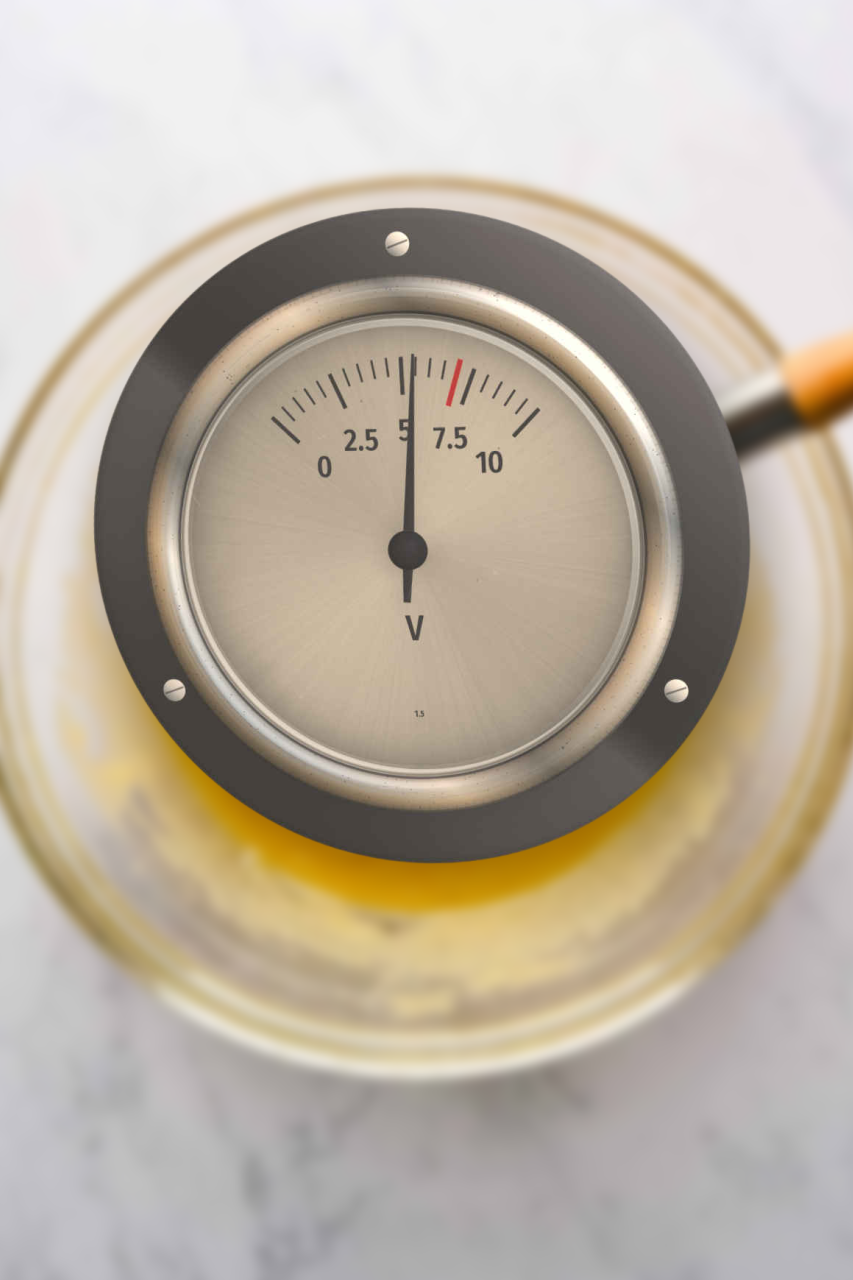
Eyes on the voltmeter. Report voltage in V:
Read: 5.5 V
